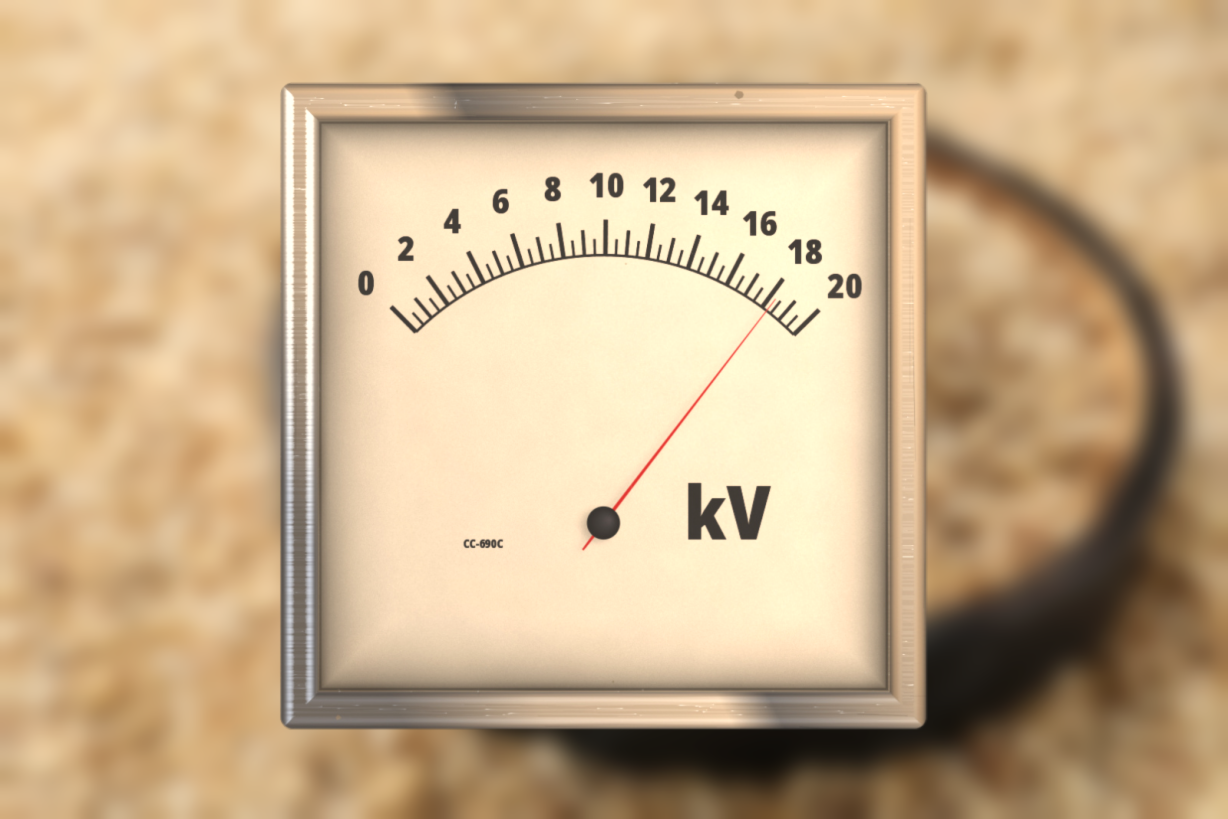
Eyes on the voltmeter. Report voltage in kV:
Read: 18.25 kV
